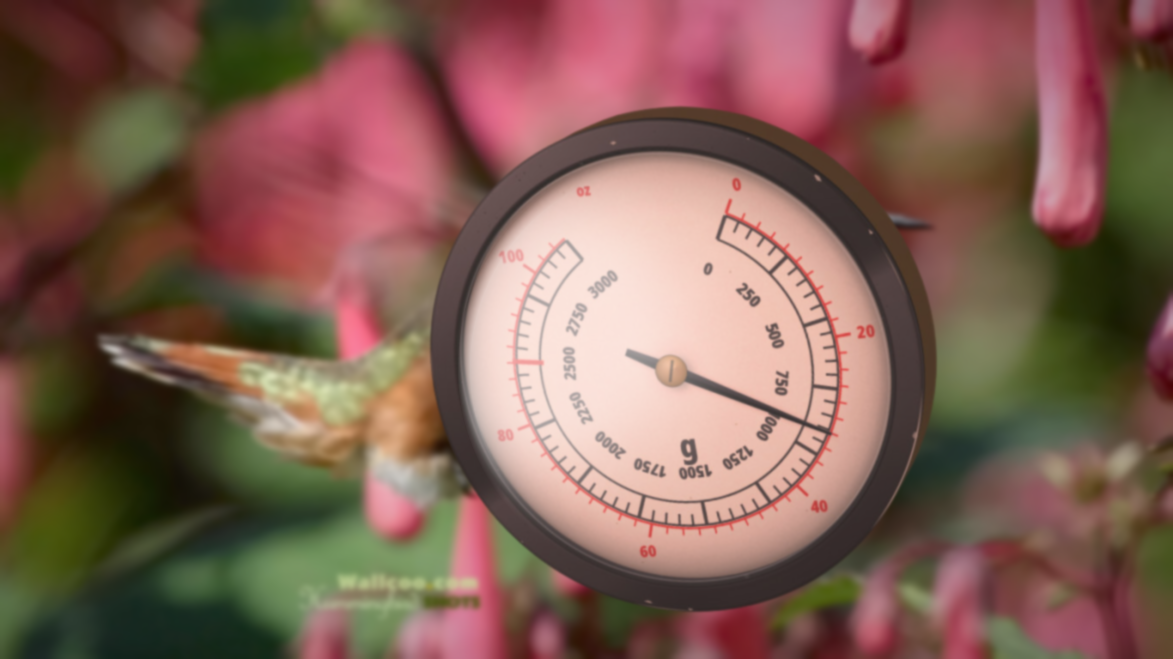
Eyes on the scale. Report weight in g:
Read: 900 g
